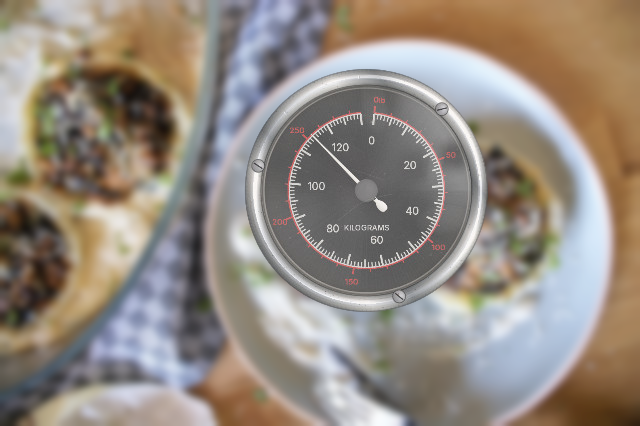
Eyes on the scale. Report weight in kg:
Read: 115 kg
